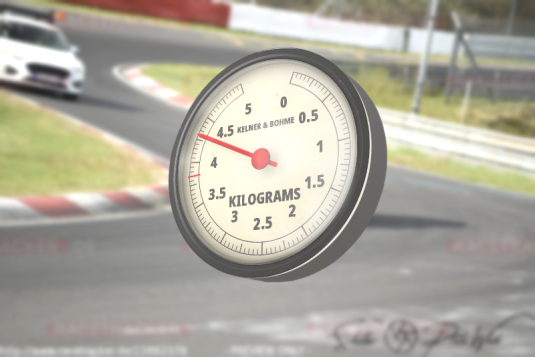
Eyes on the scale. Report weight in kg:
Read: 4.3 kg
